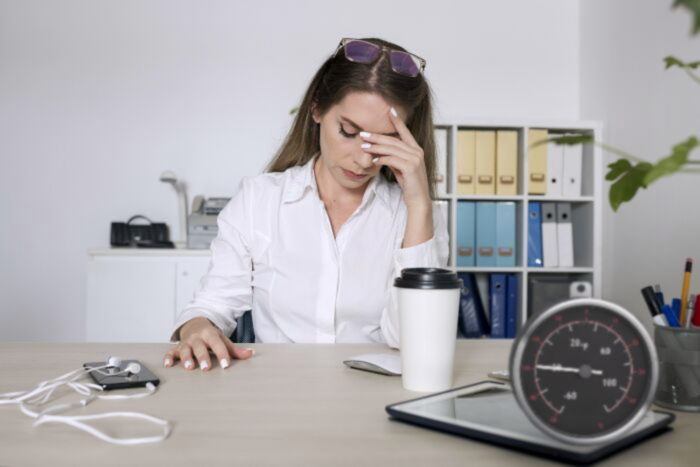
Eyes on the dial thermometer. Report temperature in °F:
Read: -20 °F
